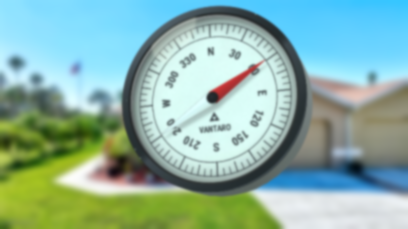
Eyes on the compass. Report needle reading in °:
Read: 60 °
